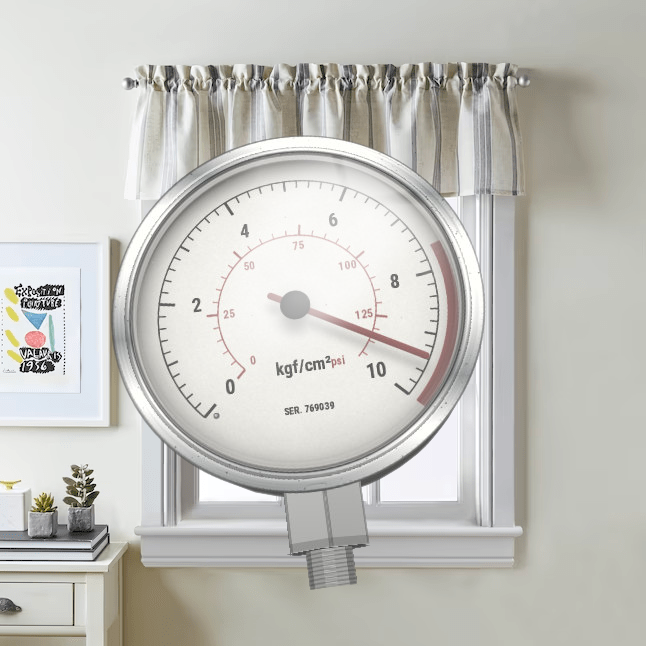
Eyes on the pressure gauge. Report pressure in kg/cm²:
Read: 9.4 kg/cm²
